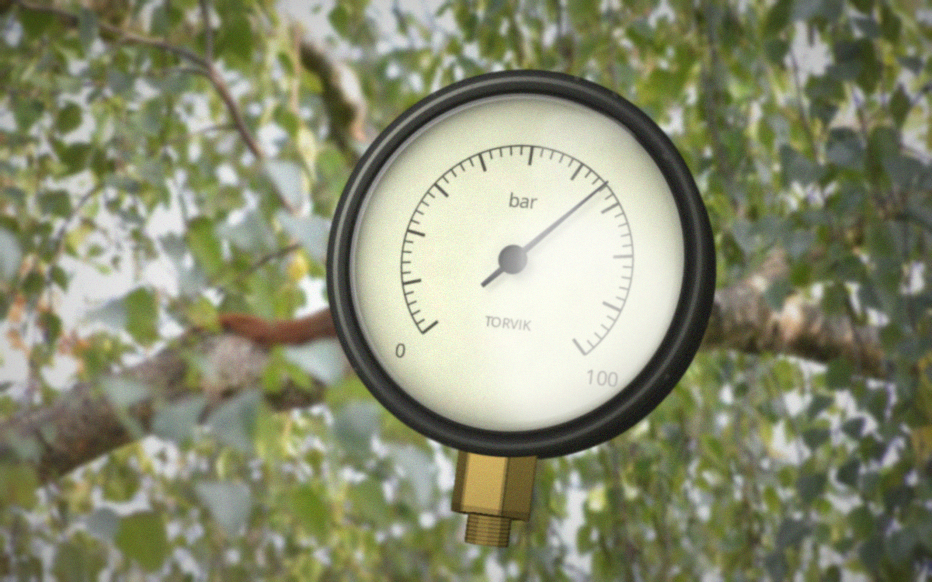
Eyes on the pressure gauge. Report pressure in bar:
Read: 66 bar
